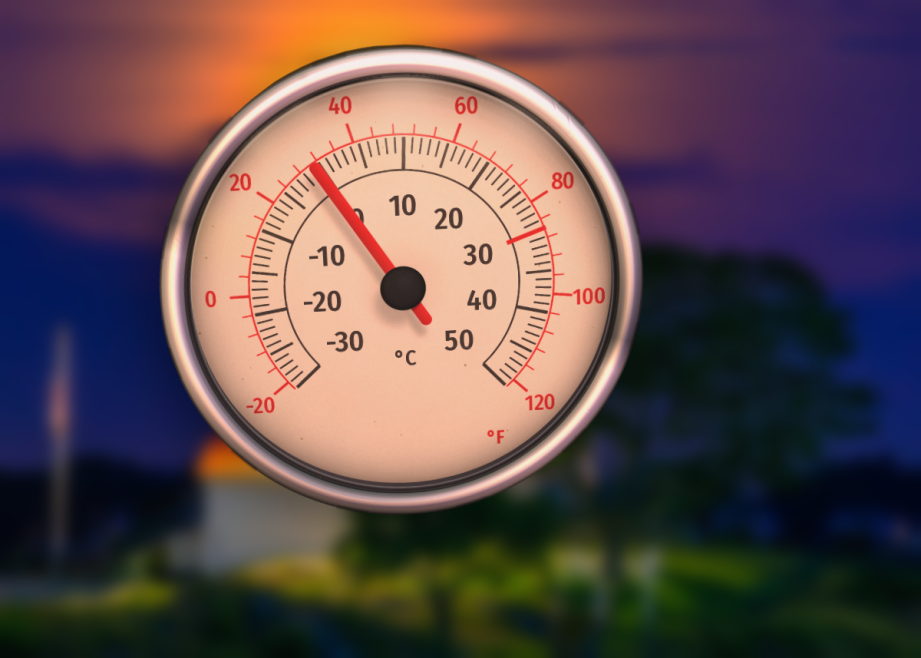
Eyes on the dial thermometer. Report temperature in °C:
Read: -0.5 °C
